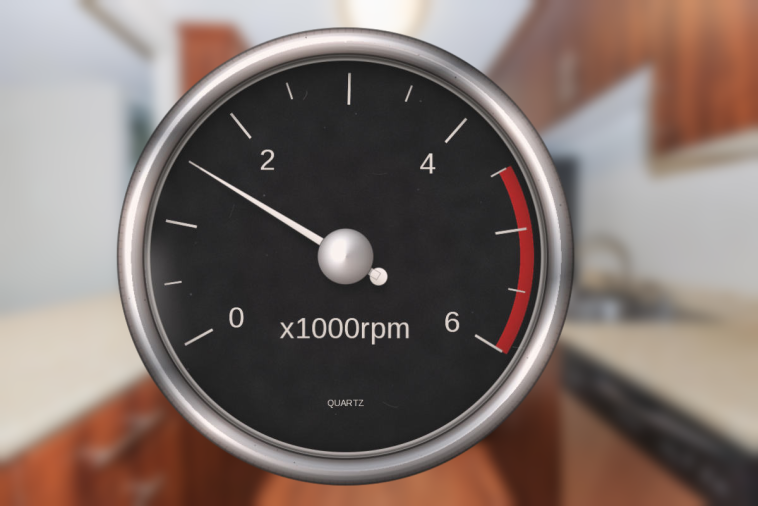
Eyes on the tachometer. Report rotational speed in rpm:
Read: 1500 rpm
